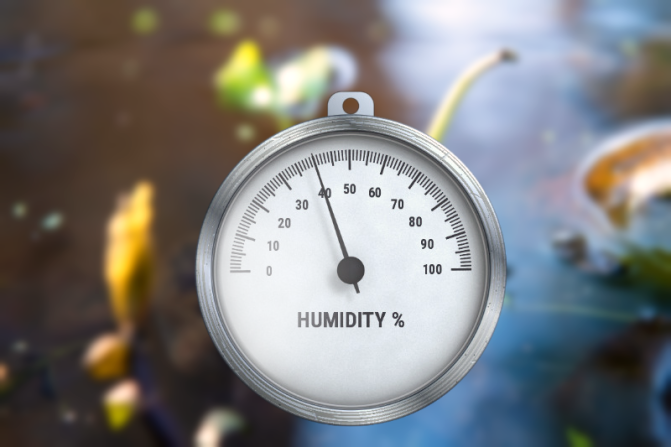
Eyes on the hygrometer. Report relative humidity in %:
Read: 40 %
